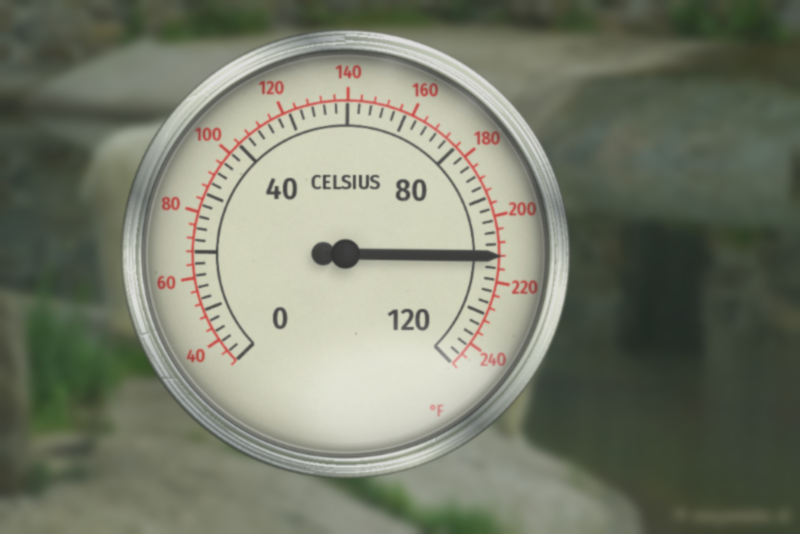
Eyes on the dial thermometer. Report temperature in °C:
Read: 100 °C
